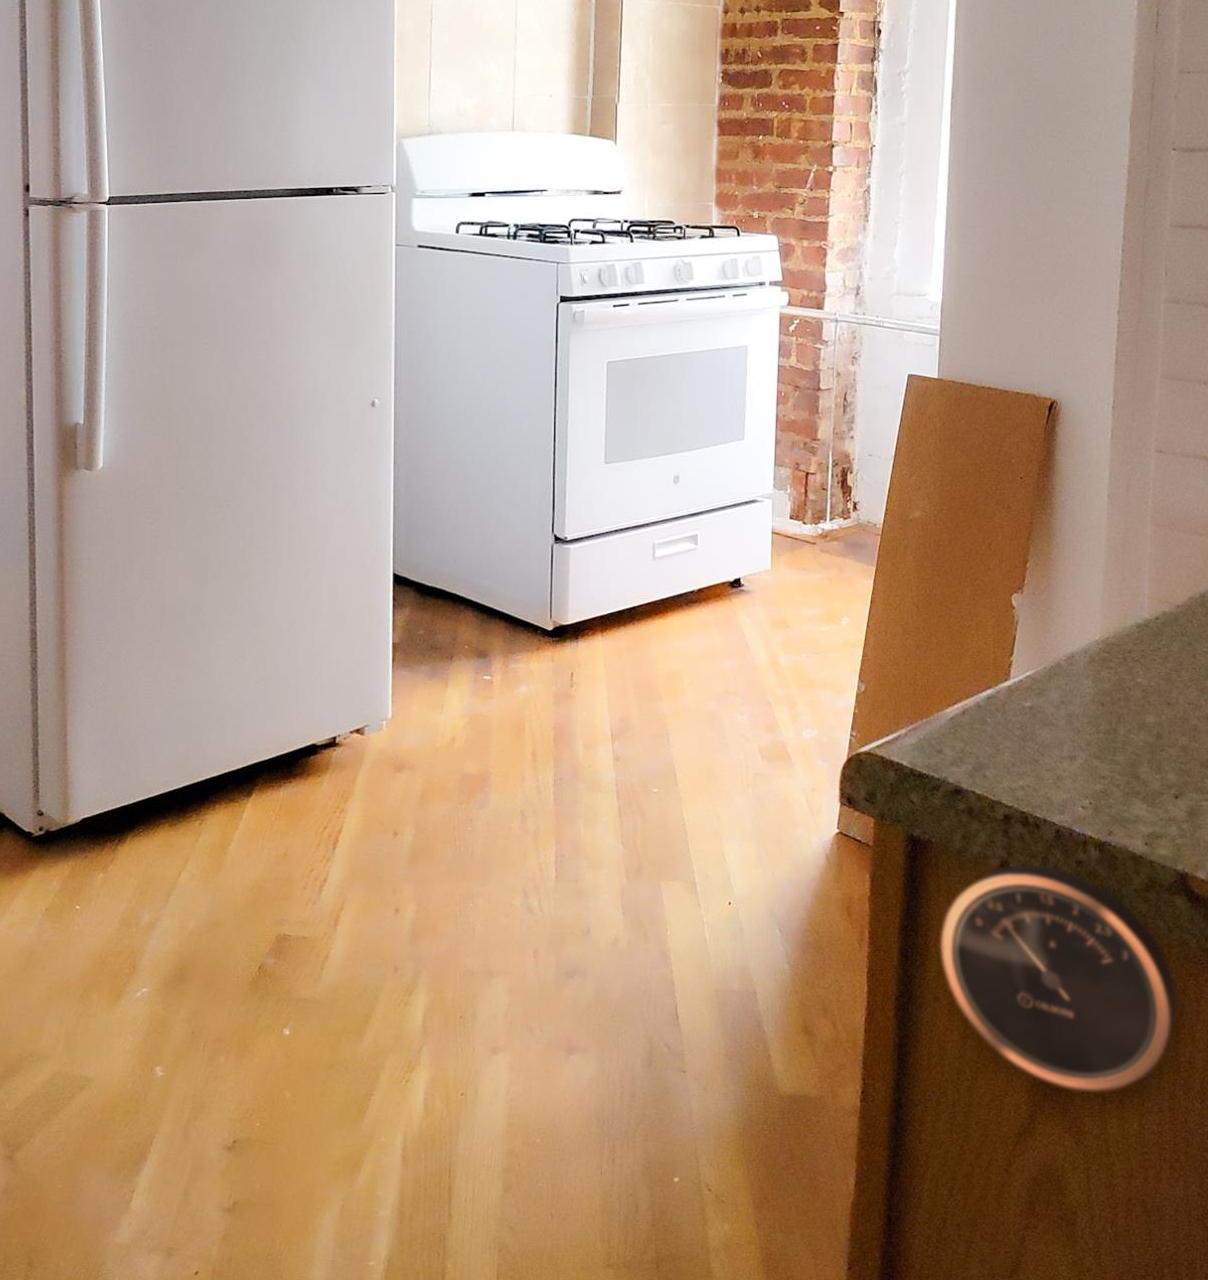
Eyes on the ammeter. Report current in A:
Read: 0.5 A
